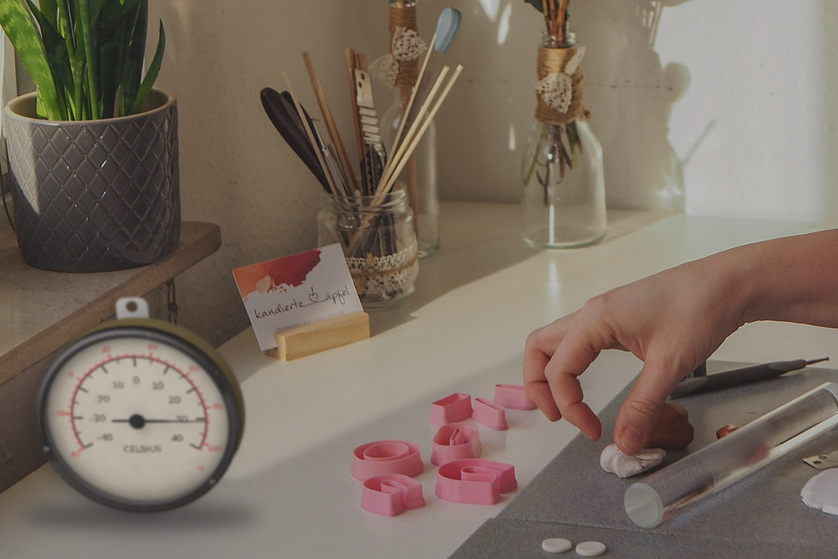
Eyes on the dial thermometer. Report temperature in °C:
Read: 30 °C
